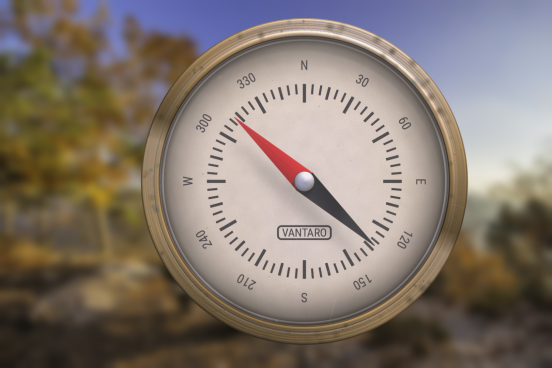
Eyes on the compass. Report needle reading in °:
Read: 312.5 °
